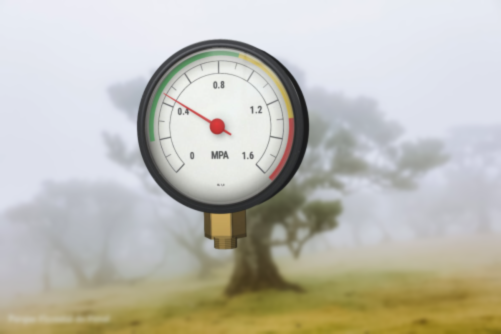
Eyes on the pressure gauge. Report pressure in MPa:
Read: 0.45 MPa
